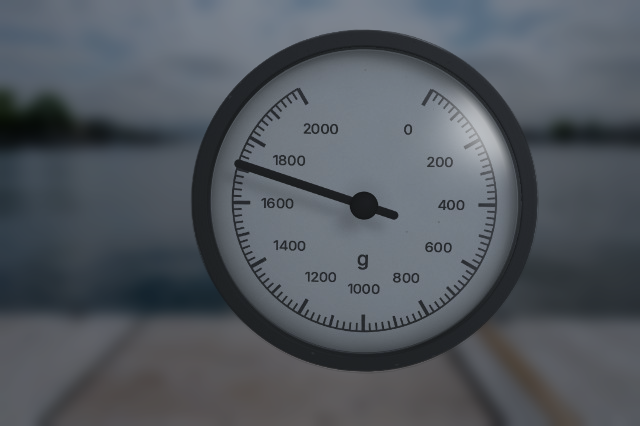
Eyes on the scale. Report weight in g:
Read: 1720 g
